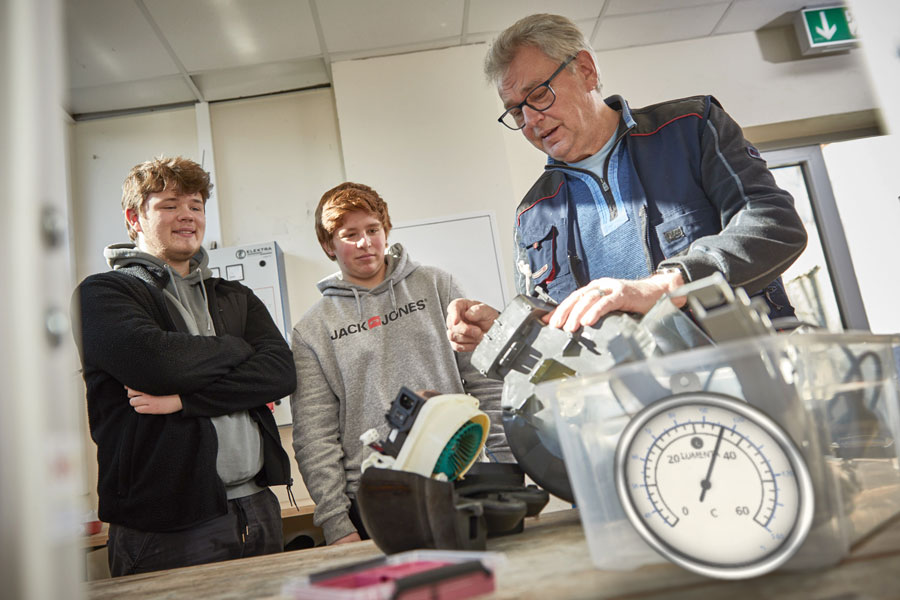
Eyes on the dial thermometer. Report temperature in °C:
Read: 36 °C
